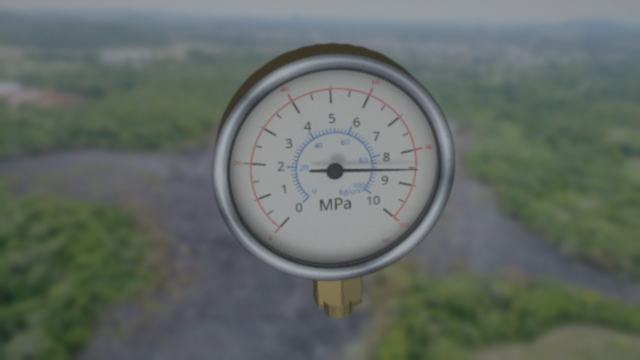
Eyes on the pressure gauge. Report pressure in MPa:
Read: 8.5 MPa
